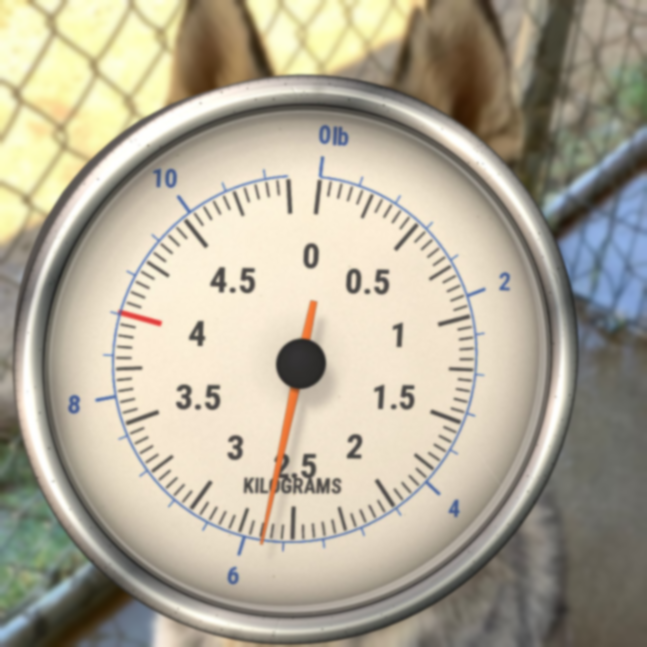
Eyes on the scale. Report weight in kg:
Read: 2.65 kg
